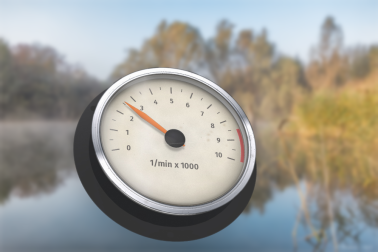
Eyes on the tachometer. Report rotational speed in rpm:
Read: 2500 rpm
